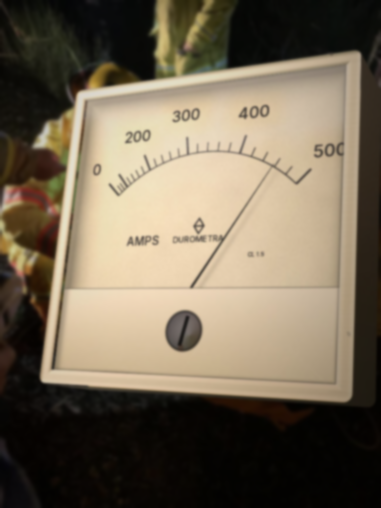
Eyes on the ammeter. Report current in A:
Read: 460 A
